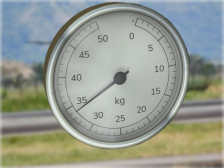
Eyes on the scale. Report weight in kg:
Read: 34 kg
